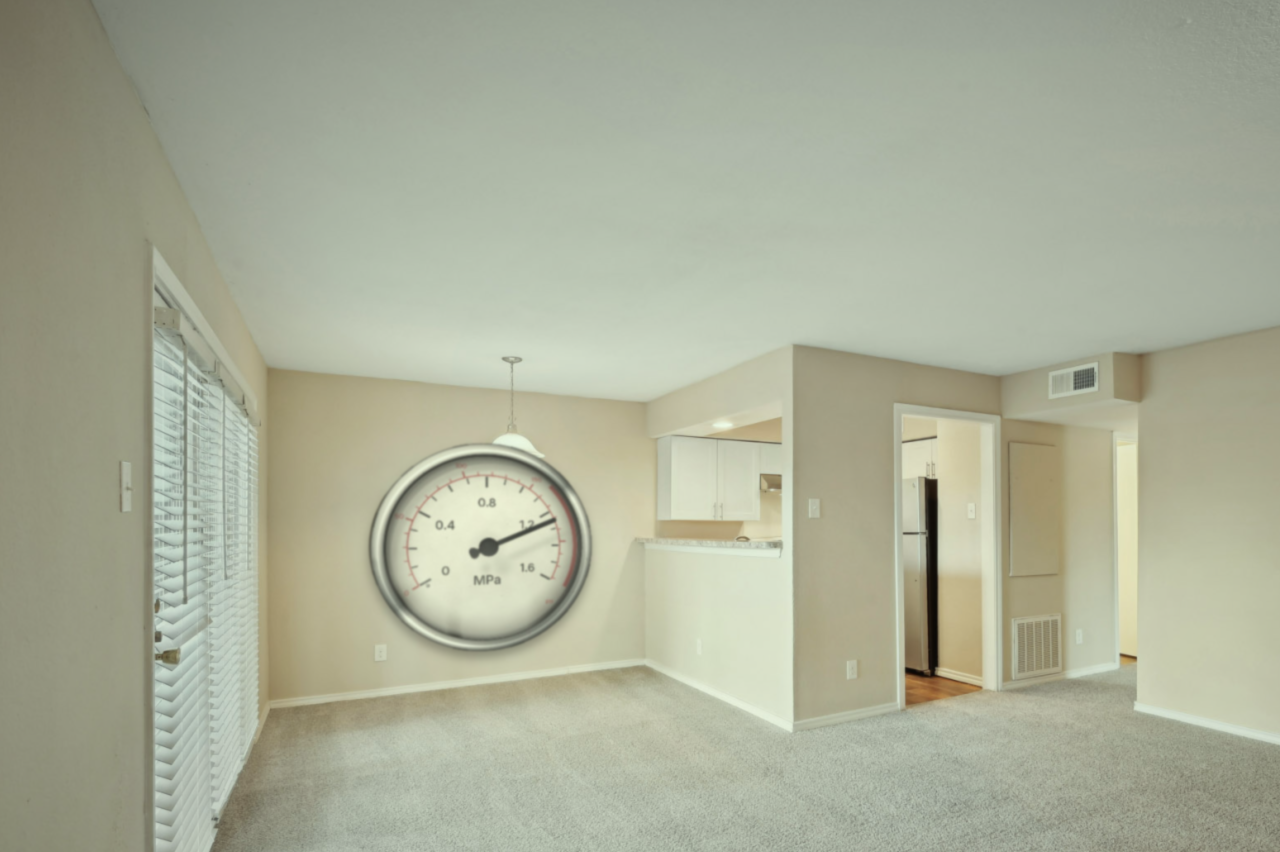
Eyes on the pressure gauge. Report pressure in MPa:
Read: 1.25 MPa
